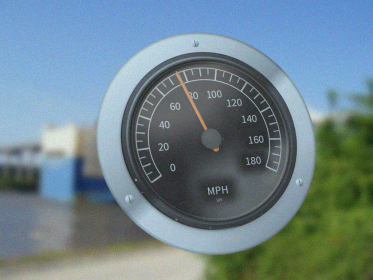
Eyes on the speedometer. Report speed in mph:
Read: 75 mph
